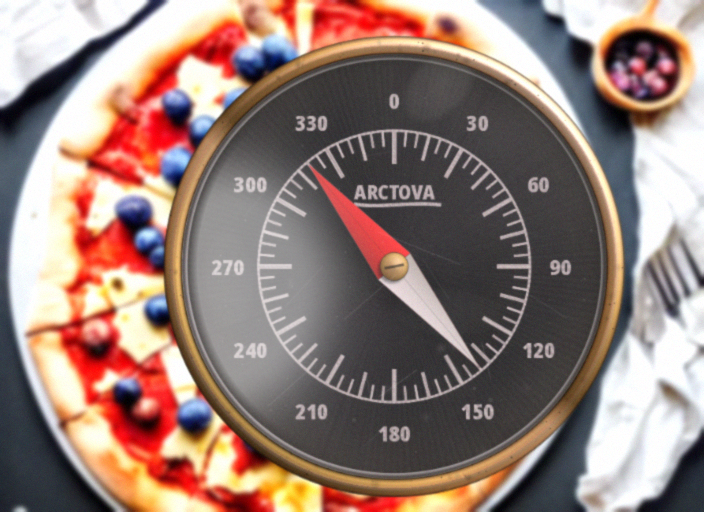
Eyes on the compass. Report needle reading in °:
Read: 320 °
